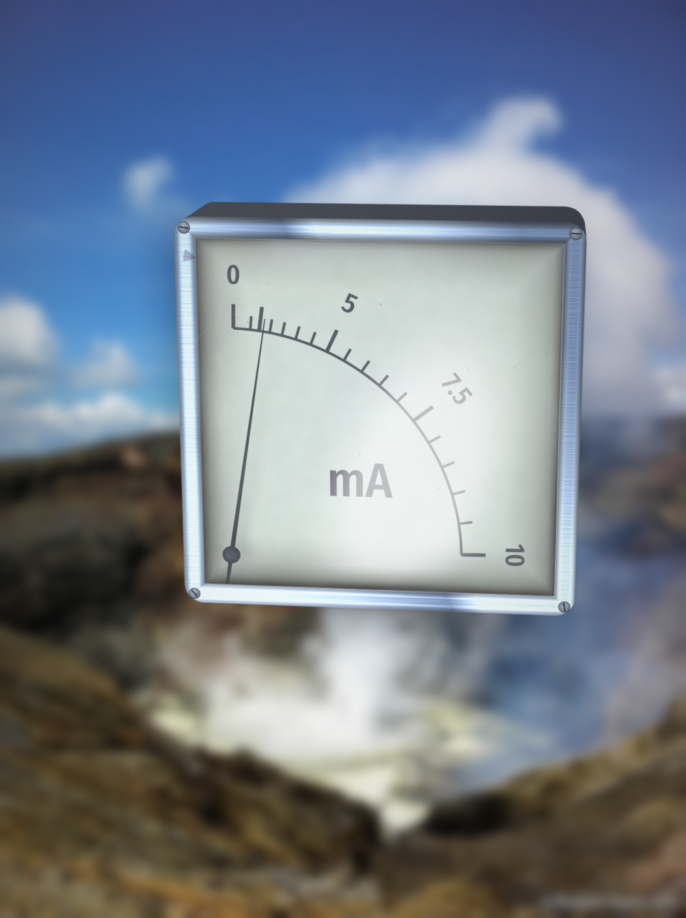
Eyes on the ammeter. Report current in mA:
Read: 2.75 mA
